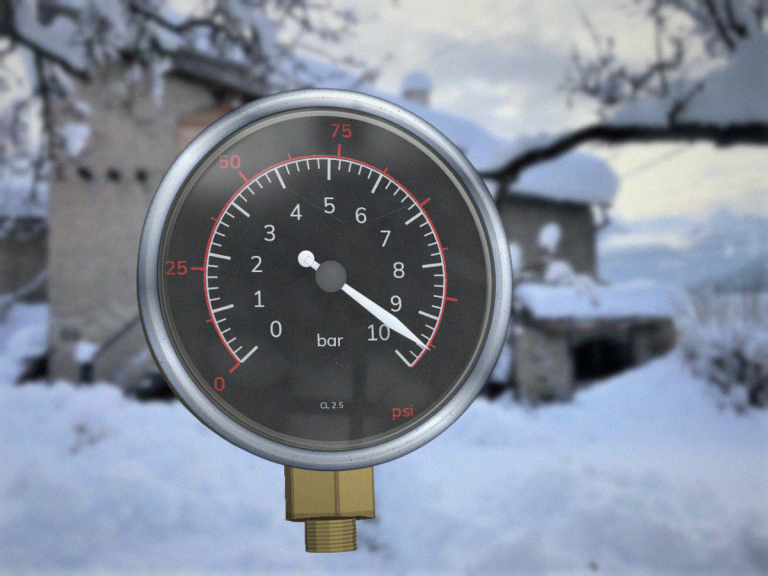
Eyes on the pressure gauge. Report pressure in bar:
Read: 9.6 bar
